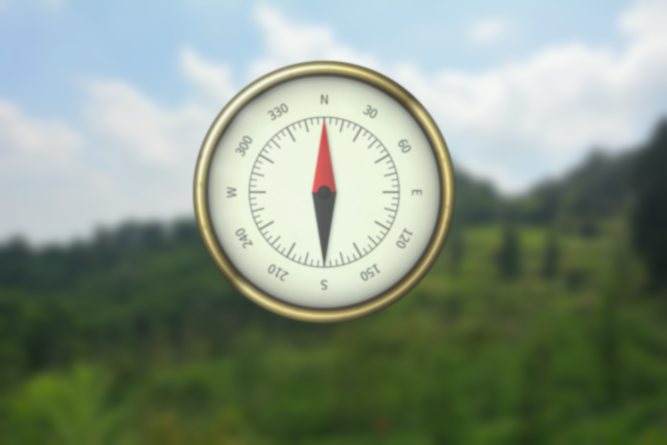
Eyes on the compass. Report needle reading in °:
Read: 0 °
